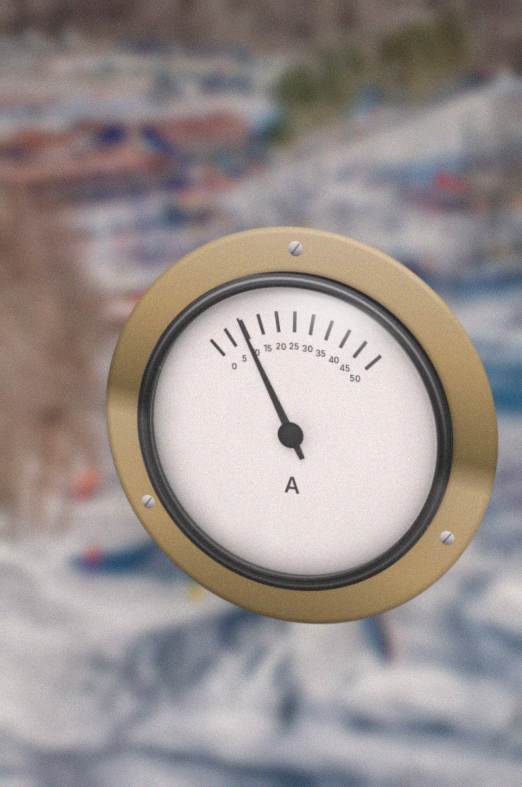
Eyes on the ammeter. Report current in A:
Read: 10 A
